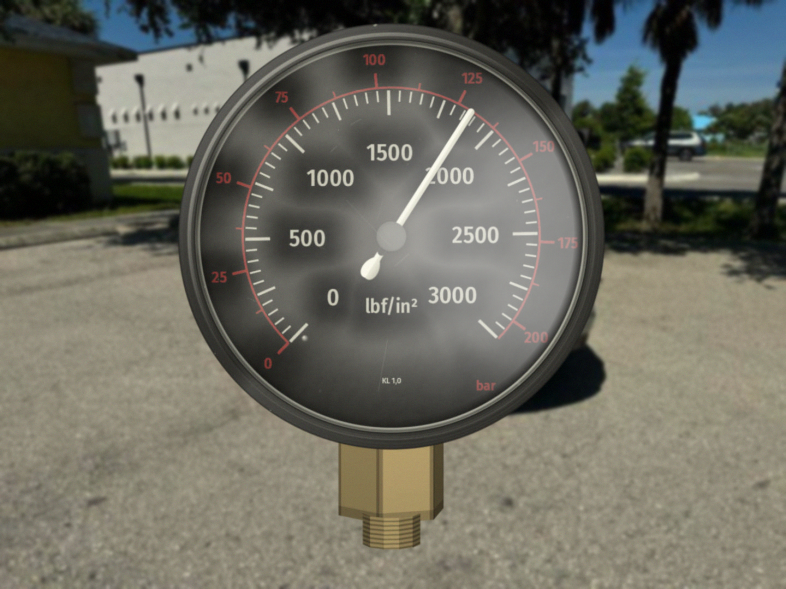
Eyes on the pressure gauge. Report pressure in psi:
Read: 1875 psi
